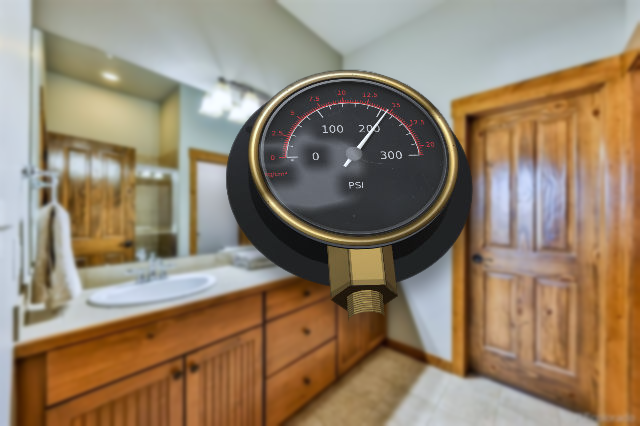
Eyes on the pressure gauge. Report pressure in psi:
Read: 210 psi
